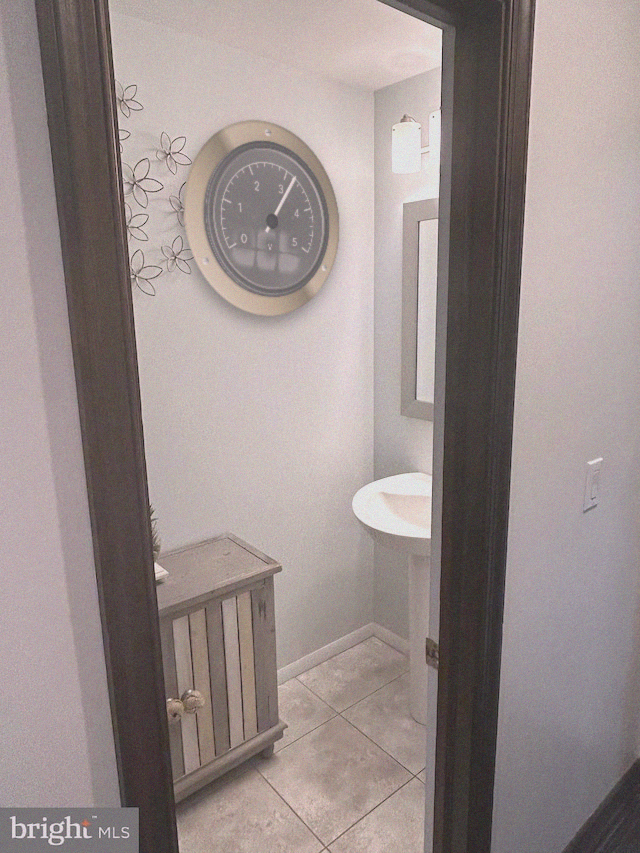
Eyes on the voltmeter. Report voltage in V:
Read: 3.2 V
